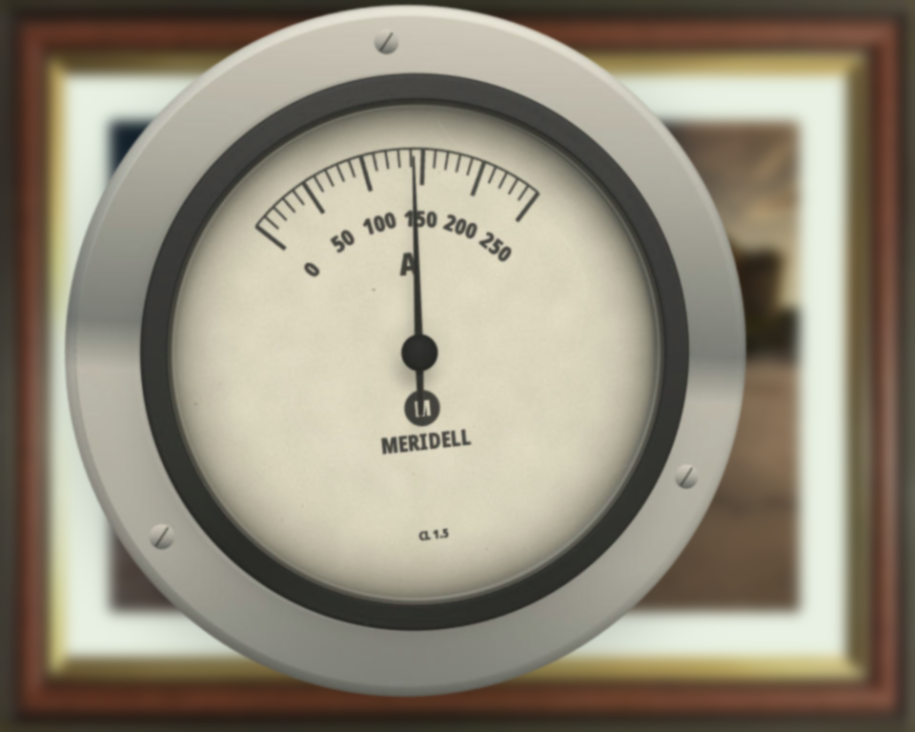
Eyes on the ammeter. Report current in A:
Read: 140 A
